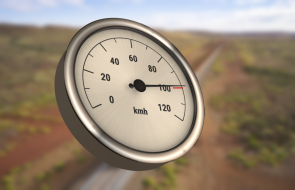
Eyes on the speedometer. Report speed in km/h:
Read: 100 km/h
